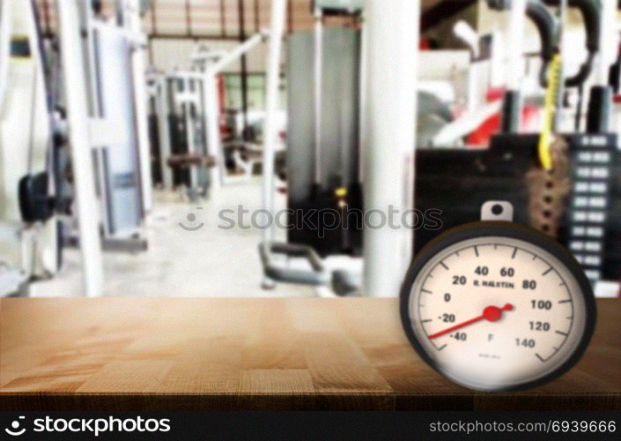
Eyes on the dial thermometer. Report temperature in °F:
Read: -30 °F
